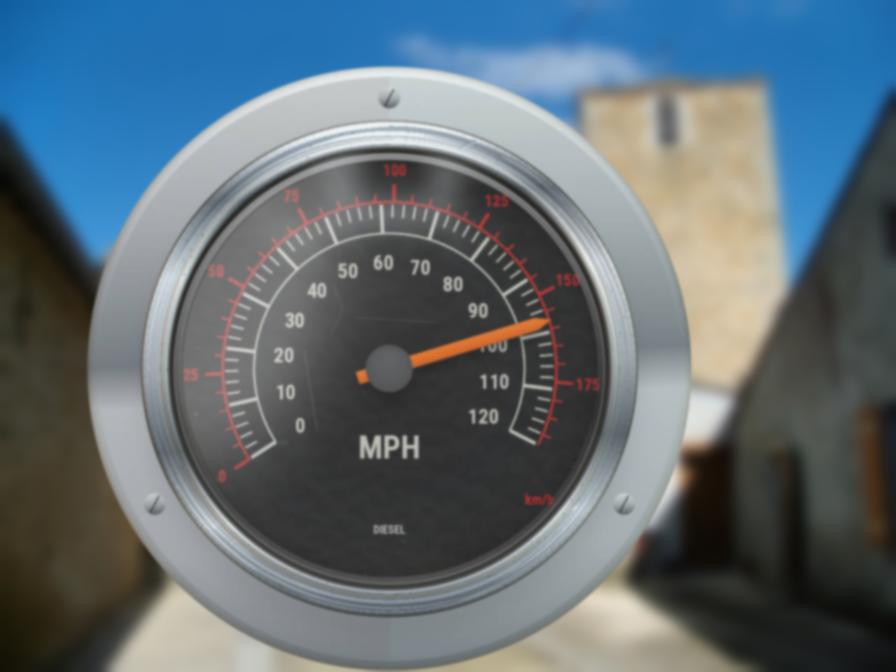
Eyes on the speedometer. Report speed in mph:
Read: 98 mph
